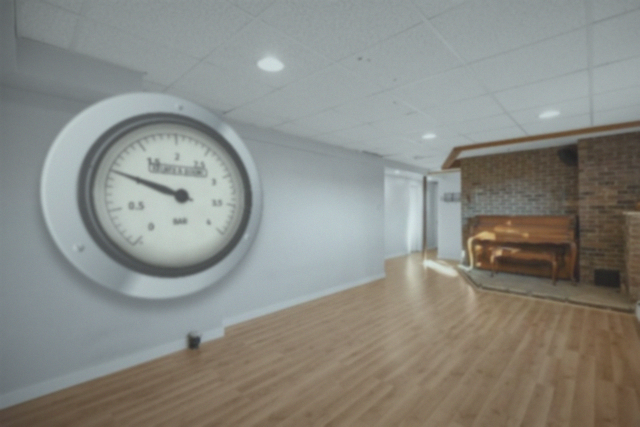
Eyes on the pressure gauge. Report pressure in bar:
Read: 1 bar
